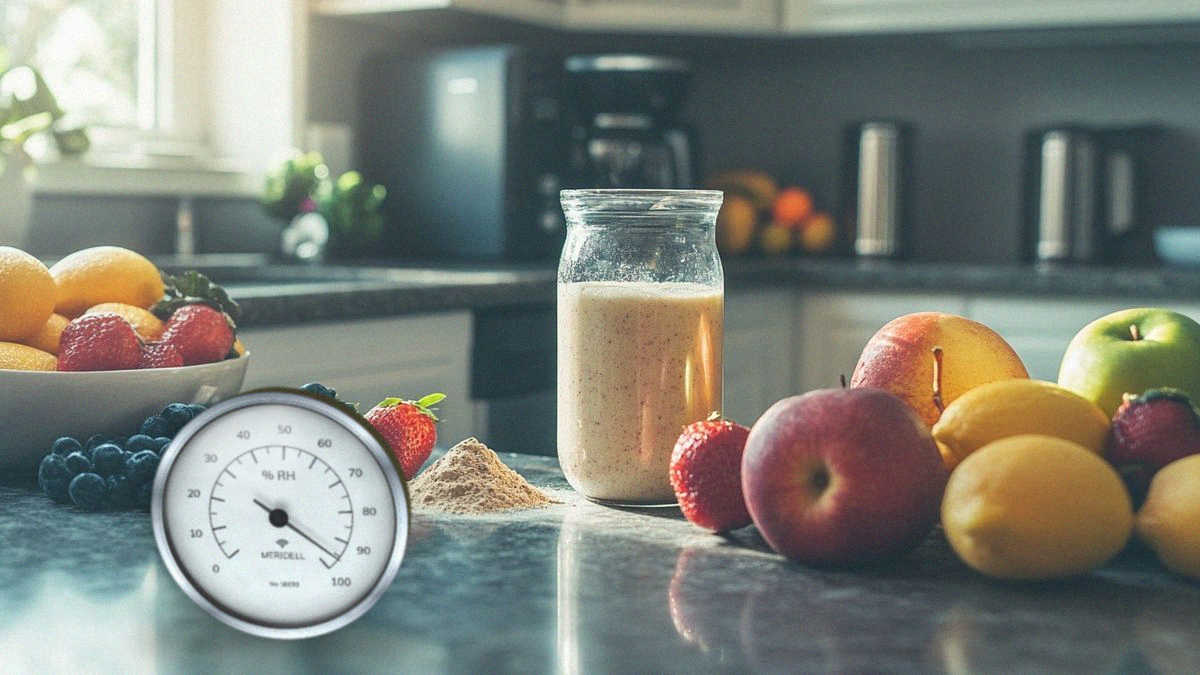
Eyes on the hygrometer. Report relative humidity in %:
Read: 95 %
